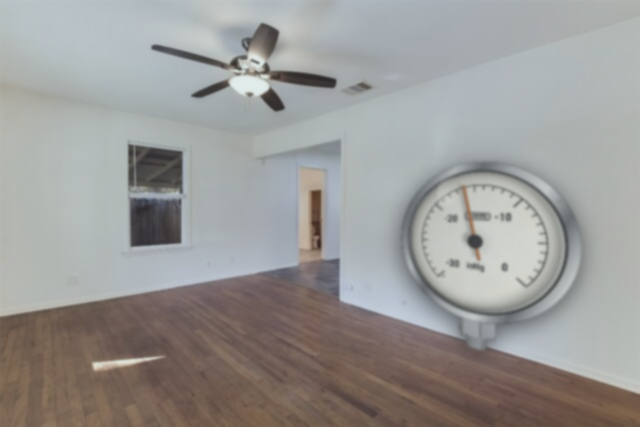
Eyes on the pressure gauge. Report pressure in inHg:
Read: -16 inHg
